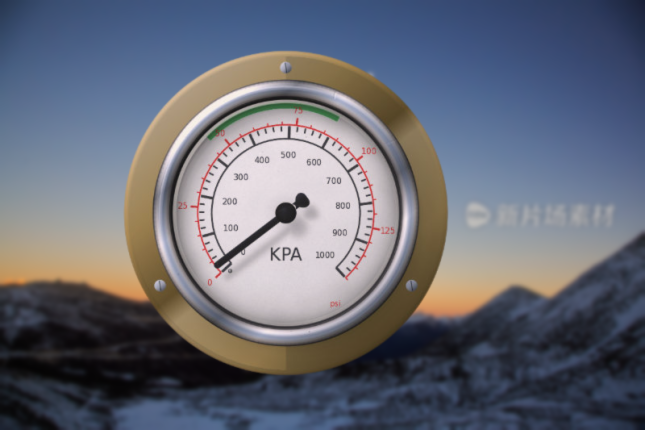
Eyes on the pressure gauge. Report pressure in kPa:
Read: 20 kPa
